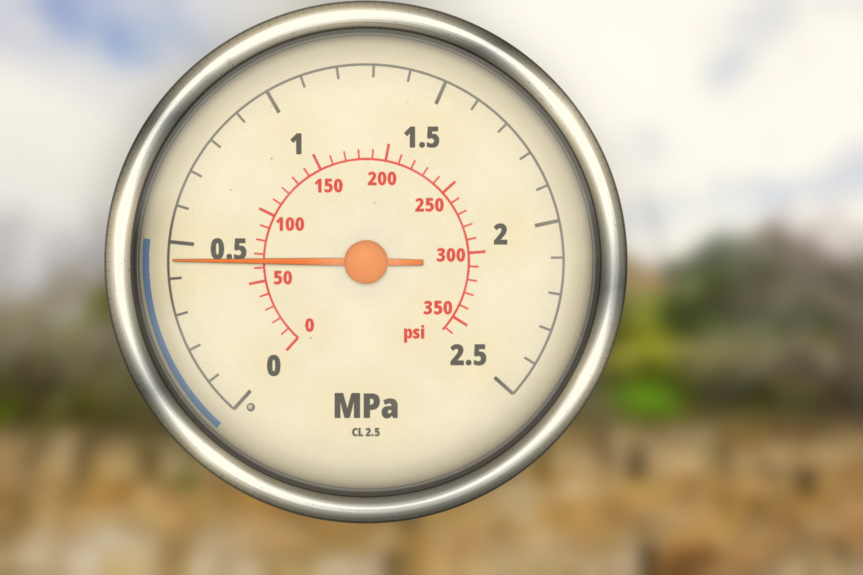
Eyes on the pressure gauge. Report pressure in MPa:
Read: 0.45 MPa
